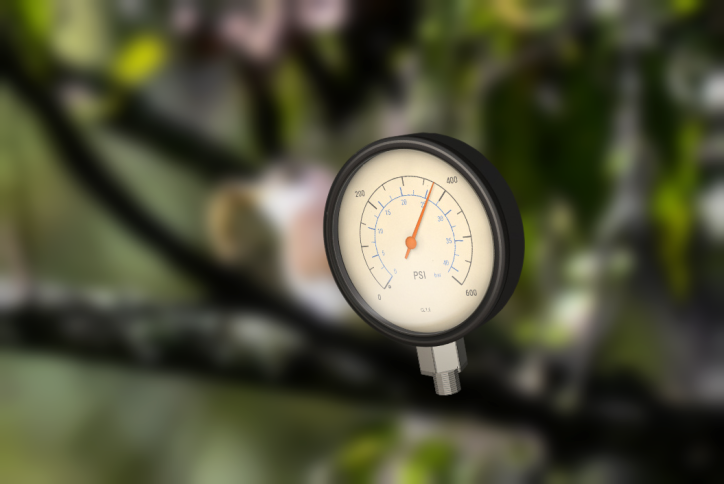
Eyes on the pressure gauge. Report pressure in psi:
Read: 375 psi
